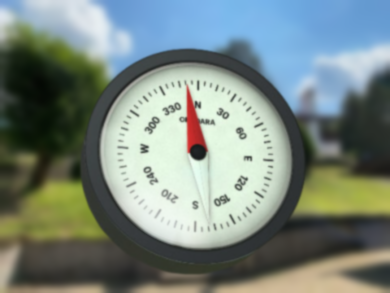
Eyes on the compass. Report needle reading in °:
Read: 350 °
